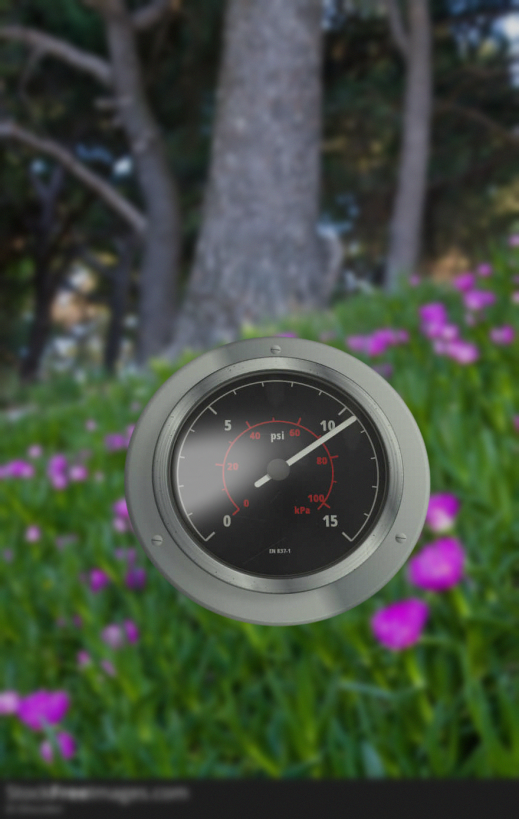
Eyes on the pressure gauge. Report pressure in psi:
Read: 10.5 psi
